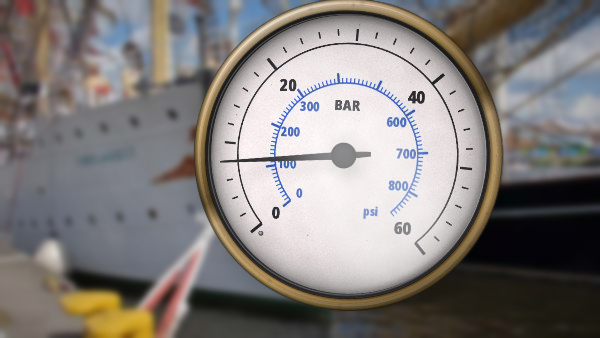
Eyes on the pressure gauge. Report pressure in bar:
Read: 8 bar
